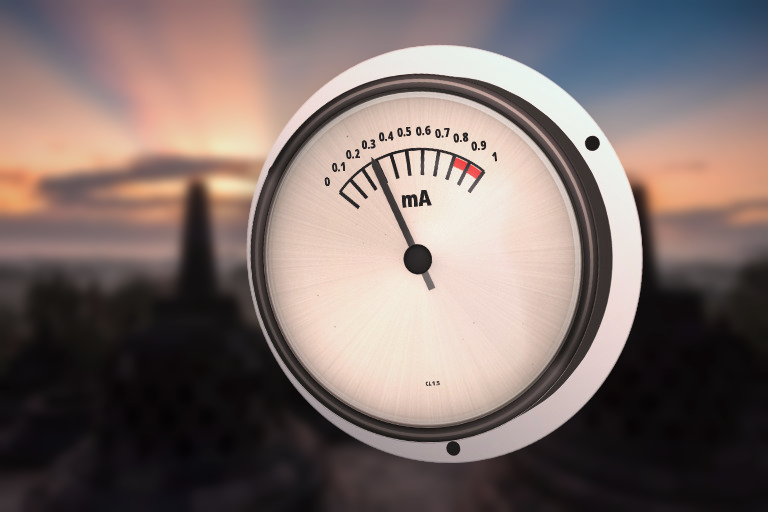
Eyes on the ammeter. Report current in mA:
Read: 0.3 mA
